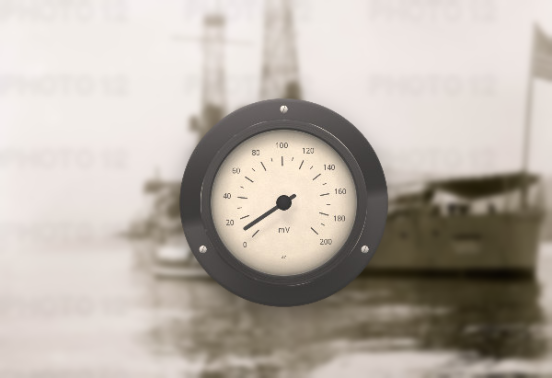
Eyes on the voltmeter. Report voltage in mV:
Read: 10 mV
